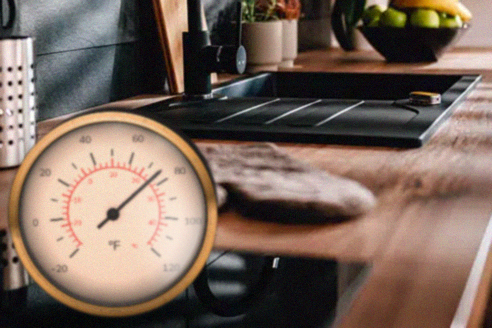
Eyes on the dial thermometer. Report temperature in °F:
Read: 75 °F
